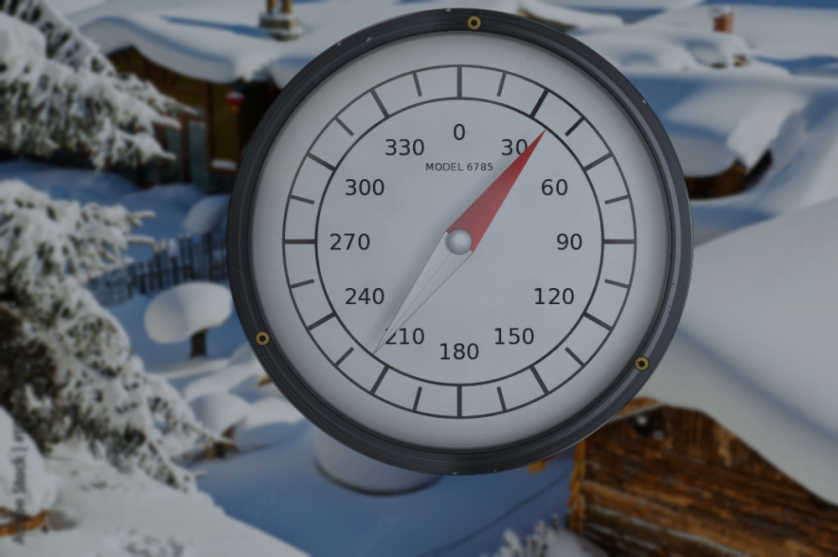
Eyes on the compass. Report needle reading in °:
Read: 37.5 °
